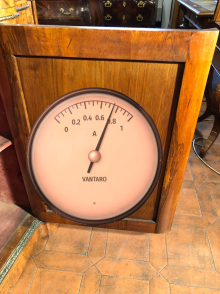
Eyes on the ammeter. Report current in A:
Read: 0.75 A
